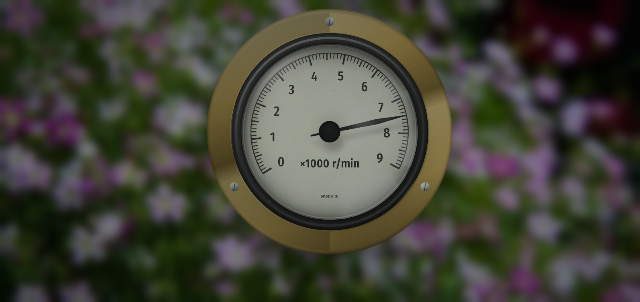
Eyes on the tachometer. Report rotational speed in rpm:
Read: 7500 rpm
